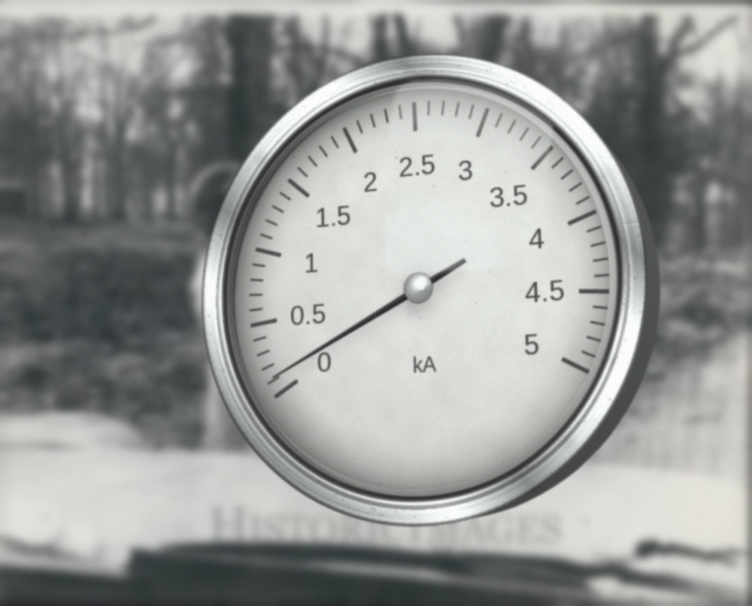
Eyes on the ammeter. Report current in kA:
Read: 0.1 kA
